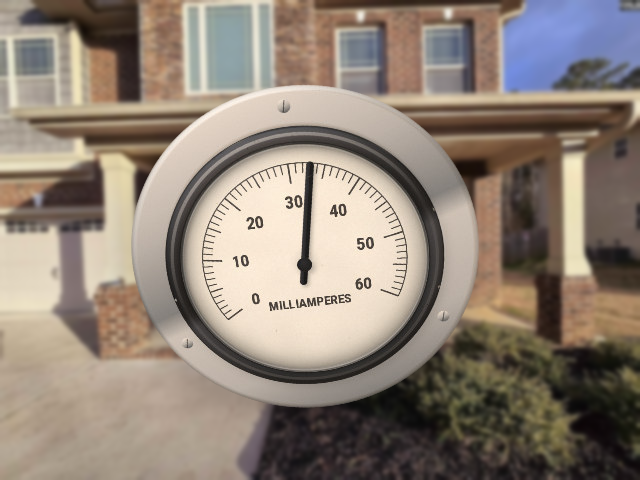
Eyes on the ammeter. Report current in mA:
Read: 33 mA
